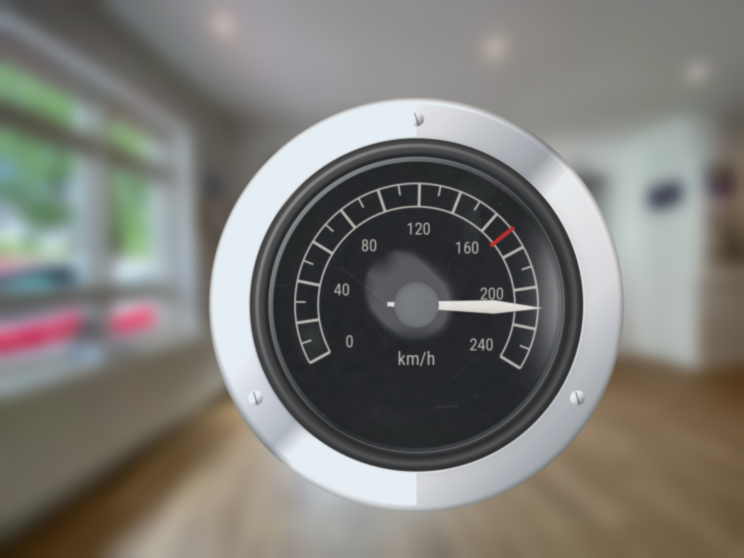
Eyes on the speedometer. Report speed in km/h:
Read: 210 km/h
